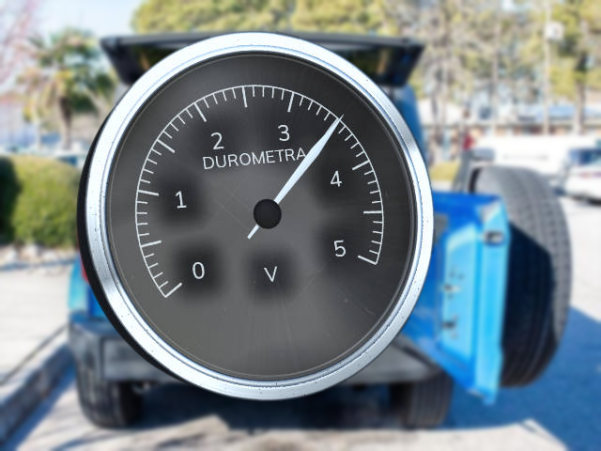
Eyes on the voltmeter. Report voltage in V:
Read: 3.5 V
